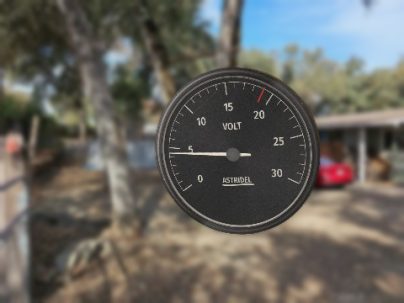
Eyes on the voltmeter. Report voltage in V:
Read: 4.5 V
